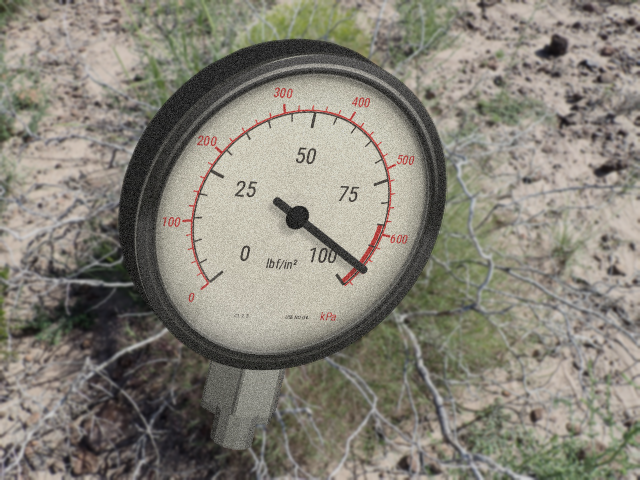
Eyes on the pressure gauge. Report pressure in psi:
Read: 95 psi
